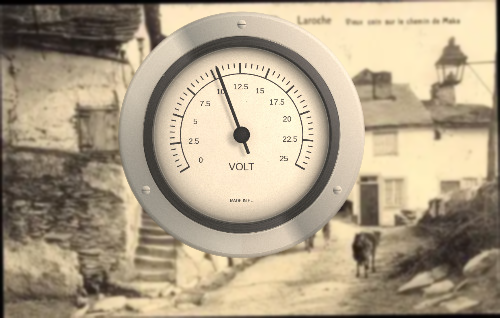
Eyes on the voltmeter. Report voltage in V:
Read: 10.5 V
